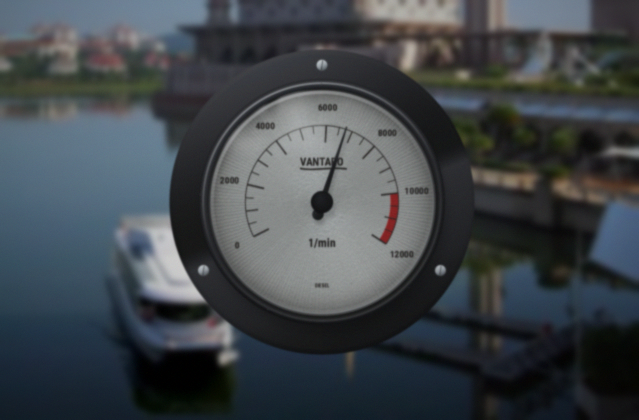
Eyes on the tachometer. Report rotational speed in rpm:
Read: 6750 rpm
